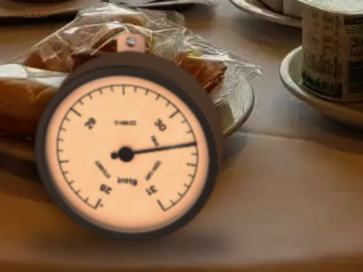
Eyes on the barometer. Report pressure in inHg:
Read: 30.3 inHg
